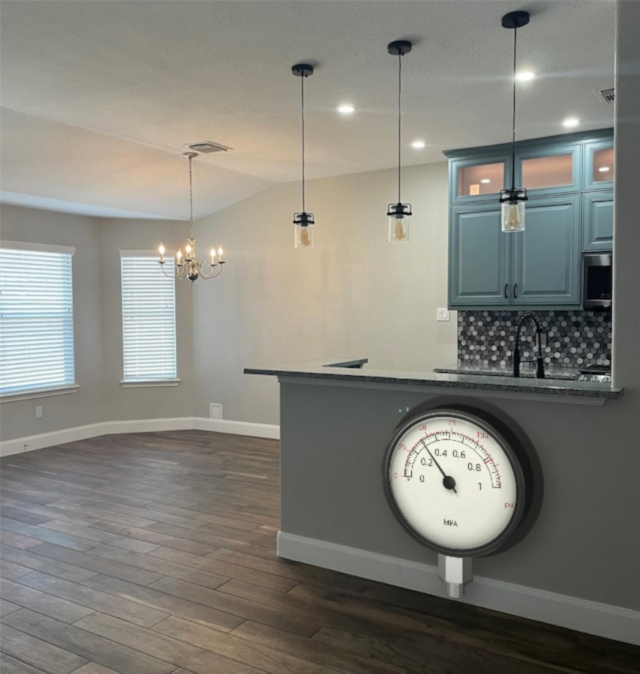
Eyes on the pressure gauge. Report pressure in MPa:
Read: 0.3 MPa
